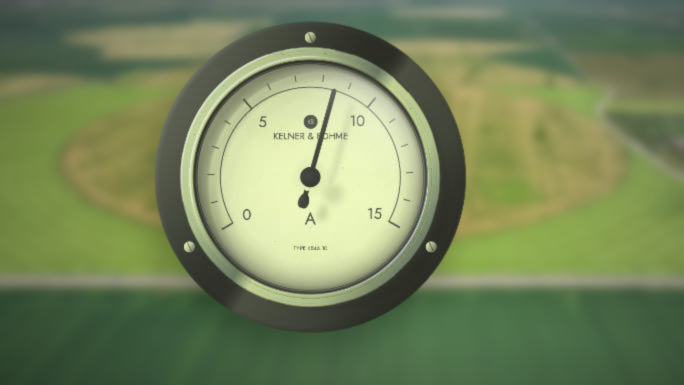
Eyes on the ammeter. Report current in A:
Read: 8.5 A
